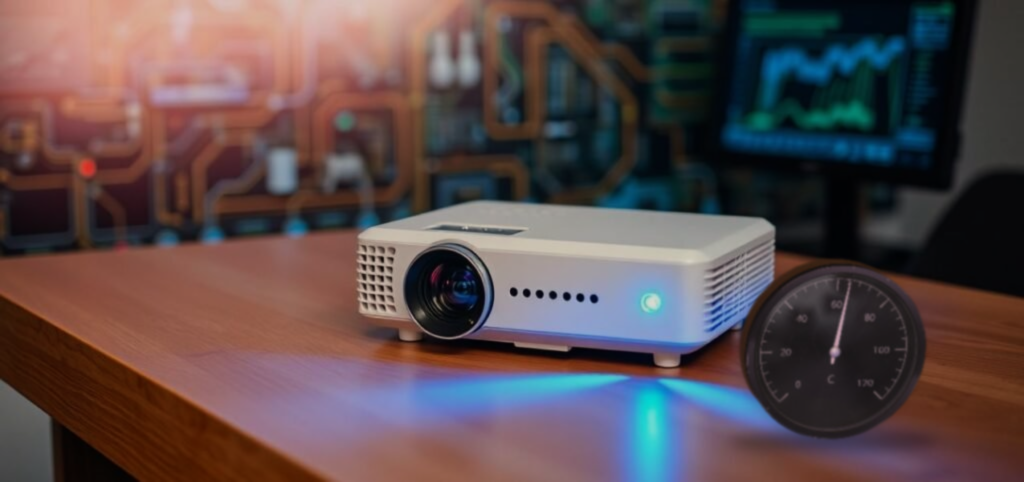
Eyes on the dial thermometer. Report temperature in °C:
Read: 64 °C
